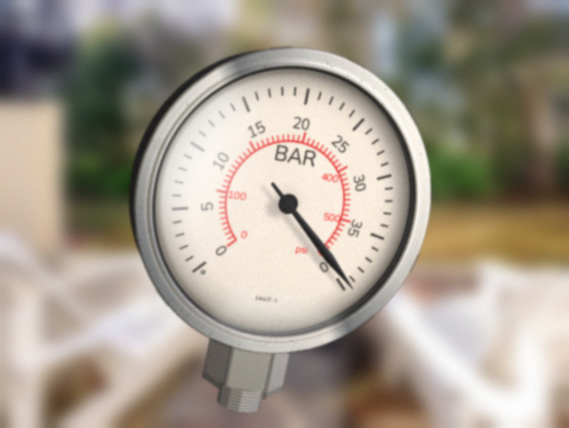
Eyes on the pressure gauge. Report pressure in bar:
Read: 39.5 bar
